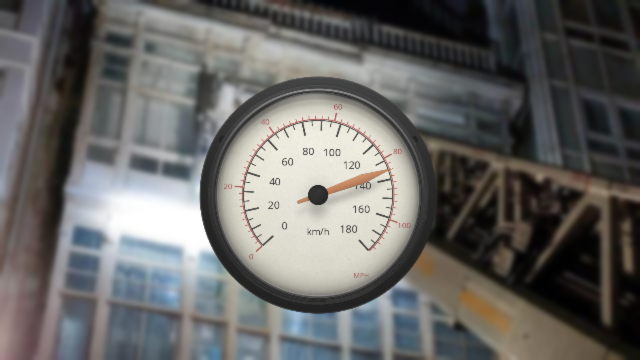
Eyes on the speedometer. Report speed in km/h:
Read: 135 km/h
